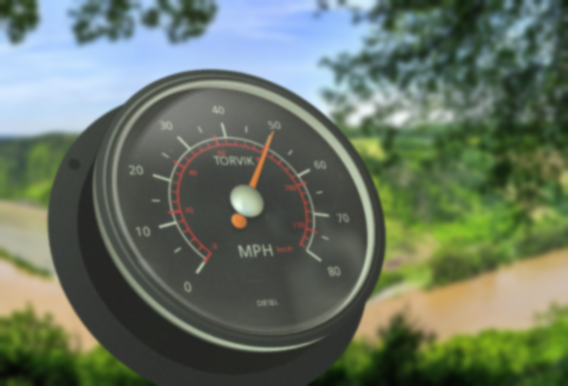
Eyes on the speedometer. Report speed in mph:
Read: 50 mph
